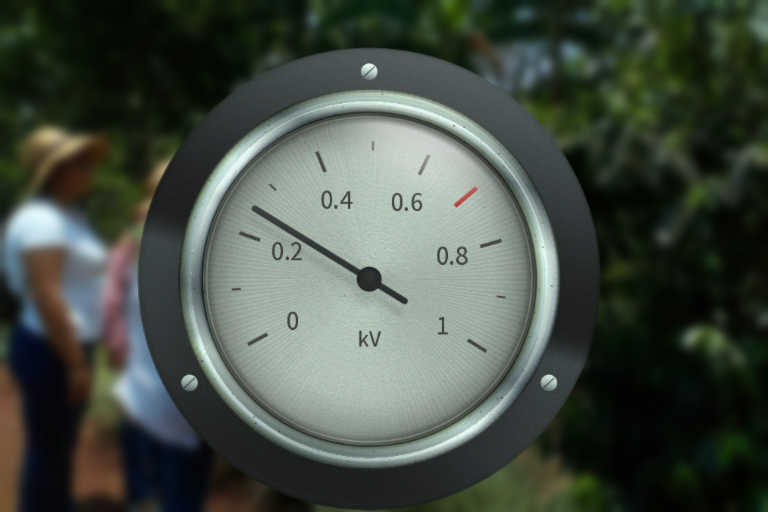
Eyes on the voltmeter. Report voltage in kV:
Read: 0.25 kV
